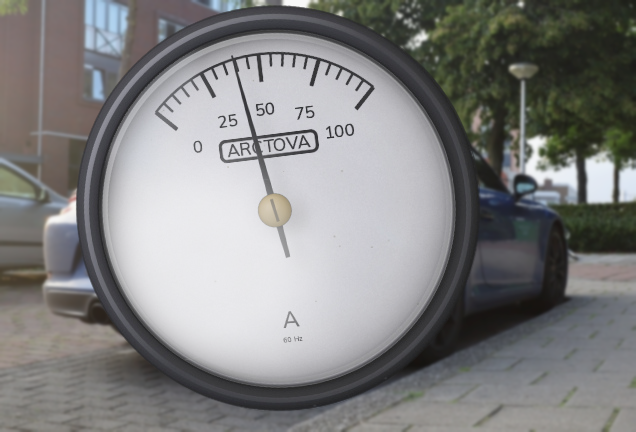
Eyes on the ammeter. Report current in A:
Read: 40 A
